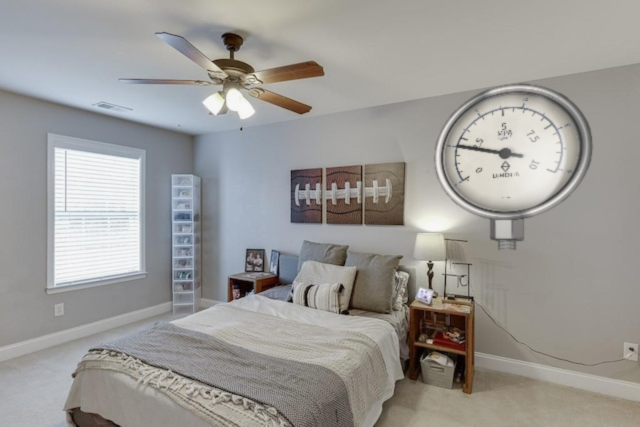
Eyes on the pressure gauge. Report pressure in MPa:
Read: 2 MPa
